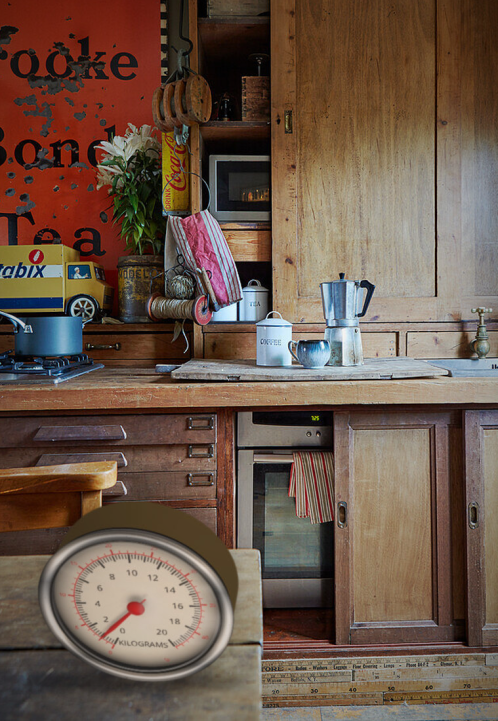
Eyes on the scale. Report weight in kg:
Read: 1 kg
